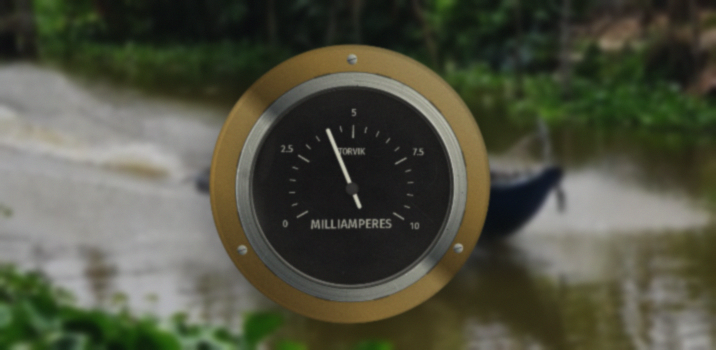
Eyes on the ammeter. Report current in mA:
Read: 4 mA
